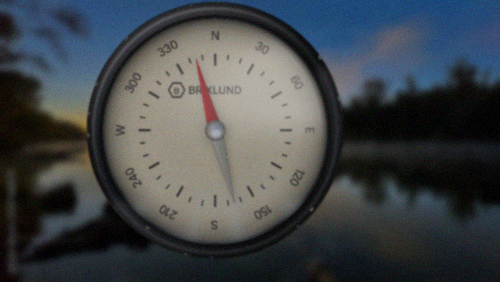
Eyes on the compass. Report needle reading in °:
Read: 345 °
